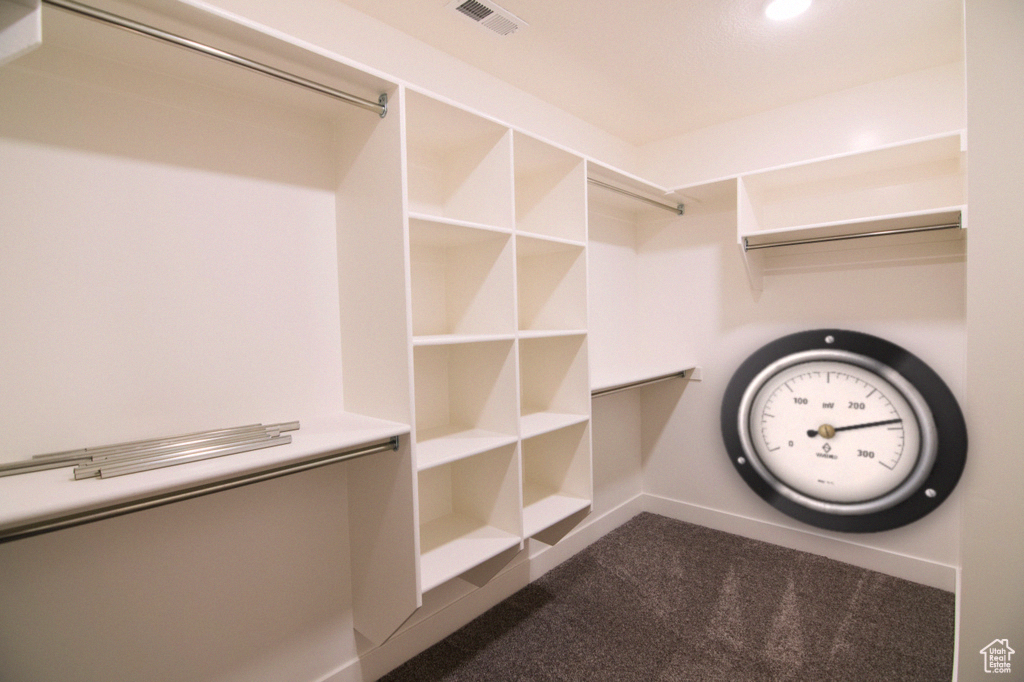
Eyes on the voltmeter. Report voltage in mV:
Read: 240 mV
